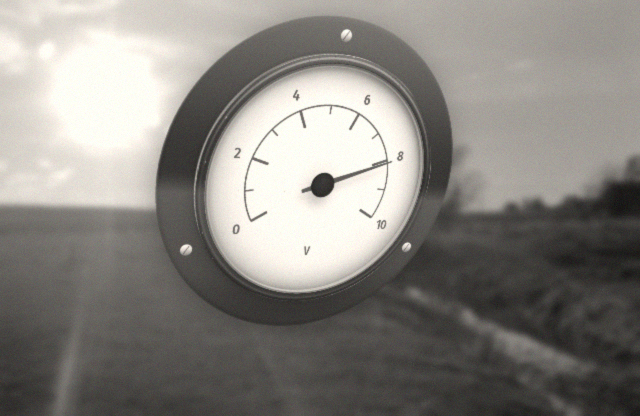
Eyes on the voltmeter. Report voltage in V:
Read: 8 V
